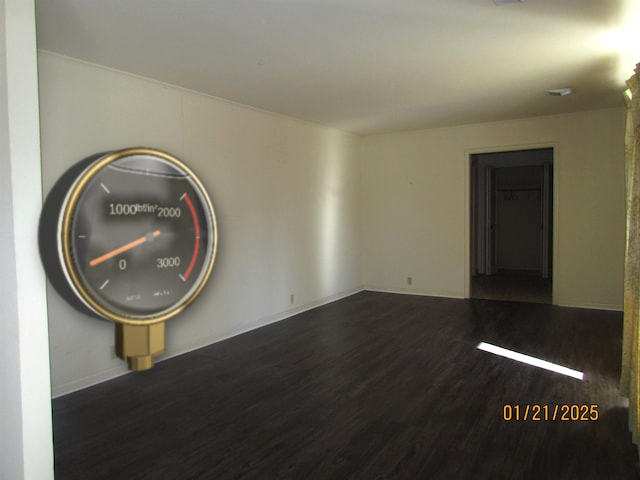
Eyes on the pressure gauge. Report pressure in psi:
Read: 250 psi
